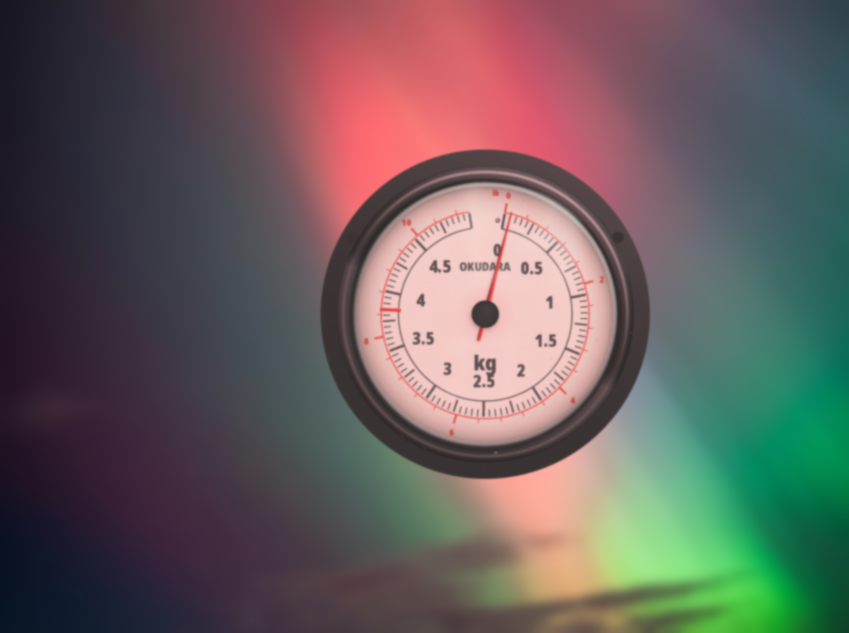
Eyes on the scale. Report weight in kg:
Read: 0.05 kg
